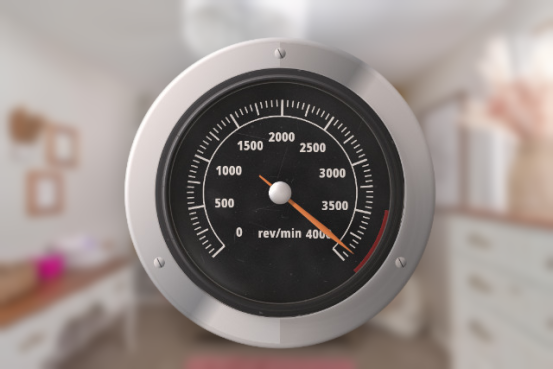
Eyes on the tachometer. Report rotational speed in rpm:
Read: 3900 rpm
